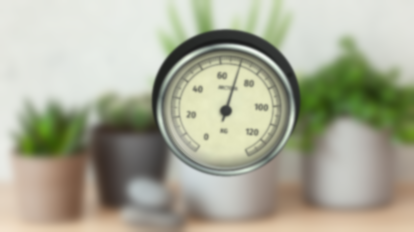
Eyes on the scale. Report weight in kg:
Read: 70 kg
